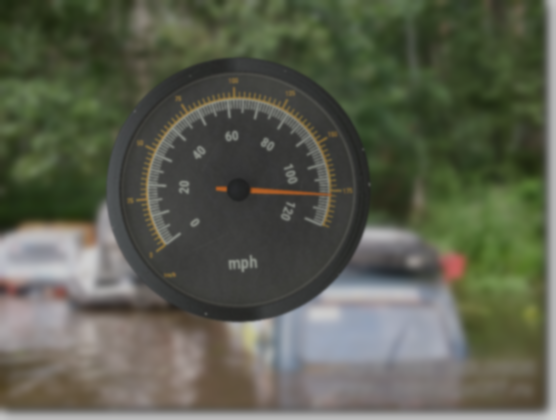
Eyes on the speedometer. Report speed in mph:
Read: 110 mph
